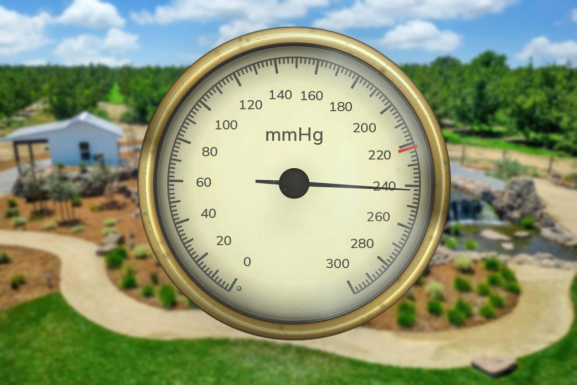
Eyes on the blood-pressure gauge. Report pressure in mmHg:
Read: 242 mmHg
